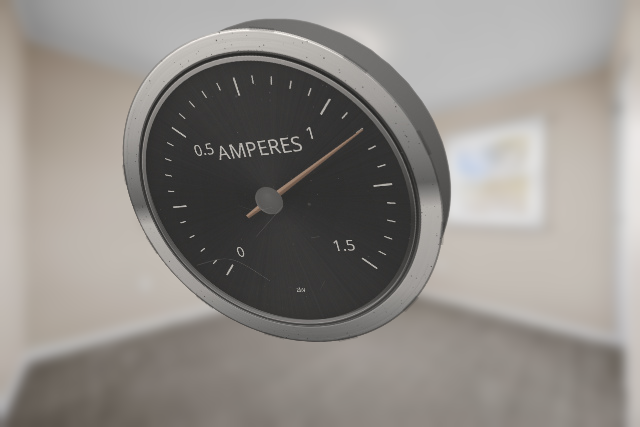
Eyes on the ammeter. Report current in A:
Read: 1.1 A
